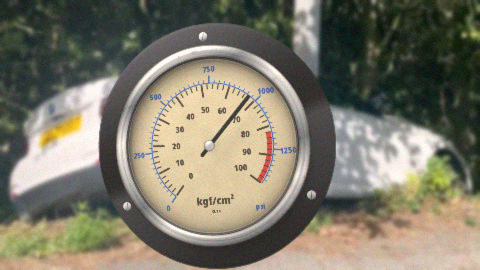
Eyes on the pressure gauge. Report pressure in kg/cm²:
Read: 68 kg/cm²
